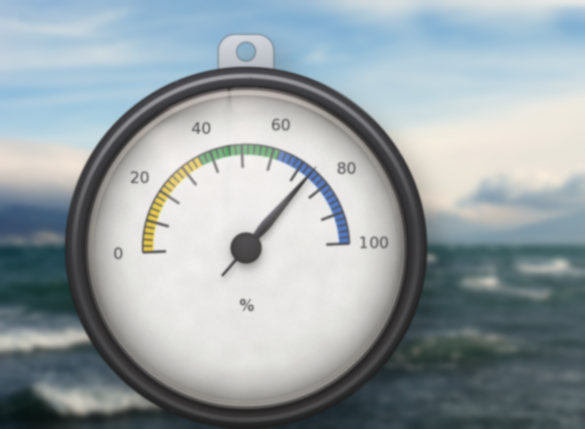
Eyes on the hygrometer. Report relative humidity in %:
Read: 74 %
